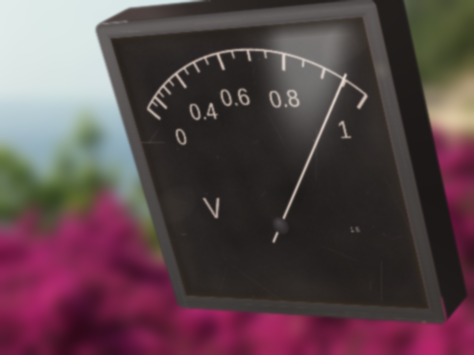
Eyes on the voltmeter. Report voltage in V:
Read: 0.95 V
